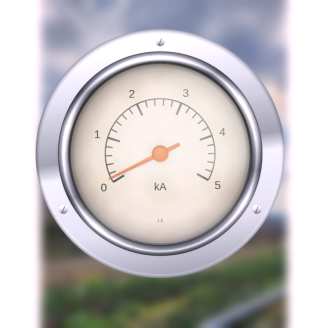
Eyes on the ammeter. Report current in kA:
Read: 0.1 kA
